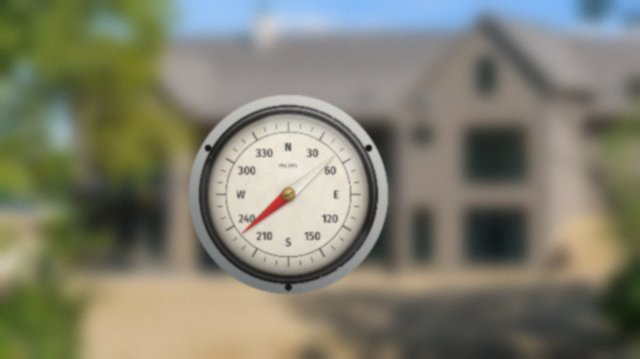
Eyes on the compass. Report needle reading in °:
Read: 230 °
